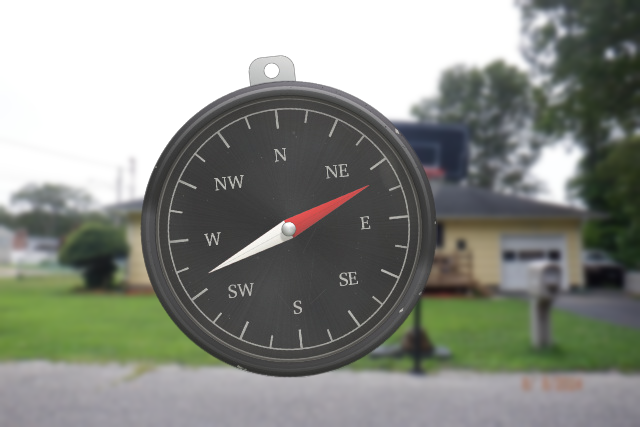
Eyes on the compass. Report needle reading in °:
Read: 67.5 °
